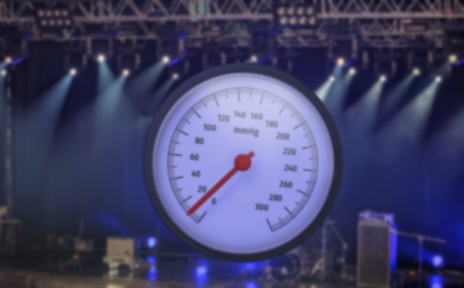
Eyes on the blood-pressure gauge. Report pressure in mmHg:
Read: 10 mmHg
